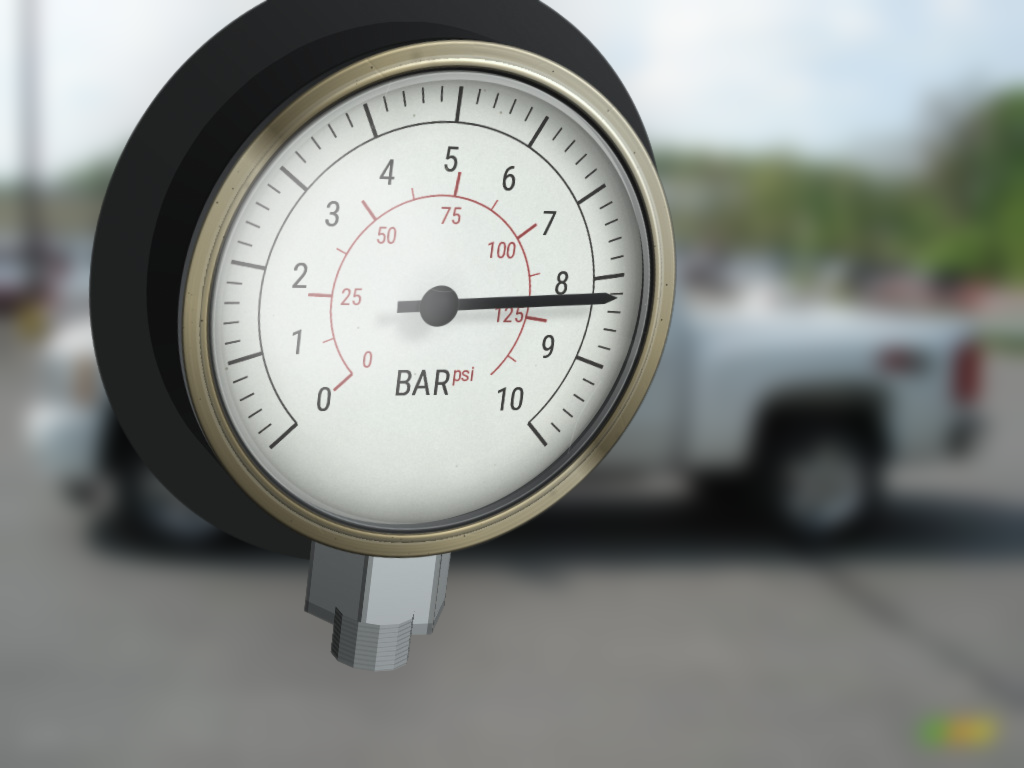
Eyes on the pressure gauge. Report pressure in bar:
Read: 8.2 bar
